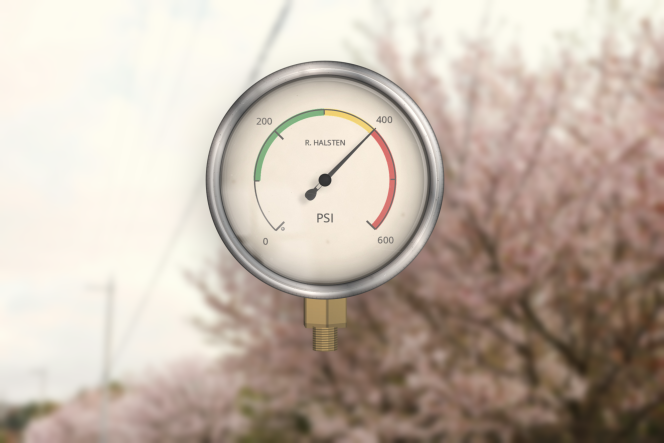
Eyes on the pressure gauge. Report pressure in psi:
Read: 400 psi
